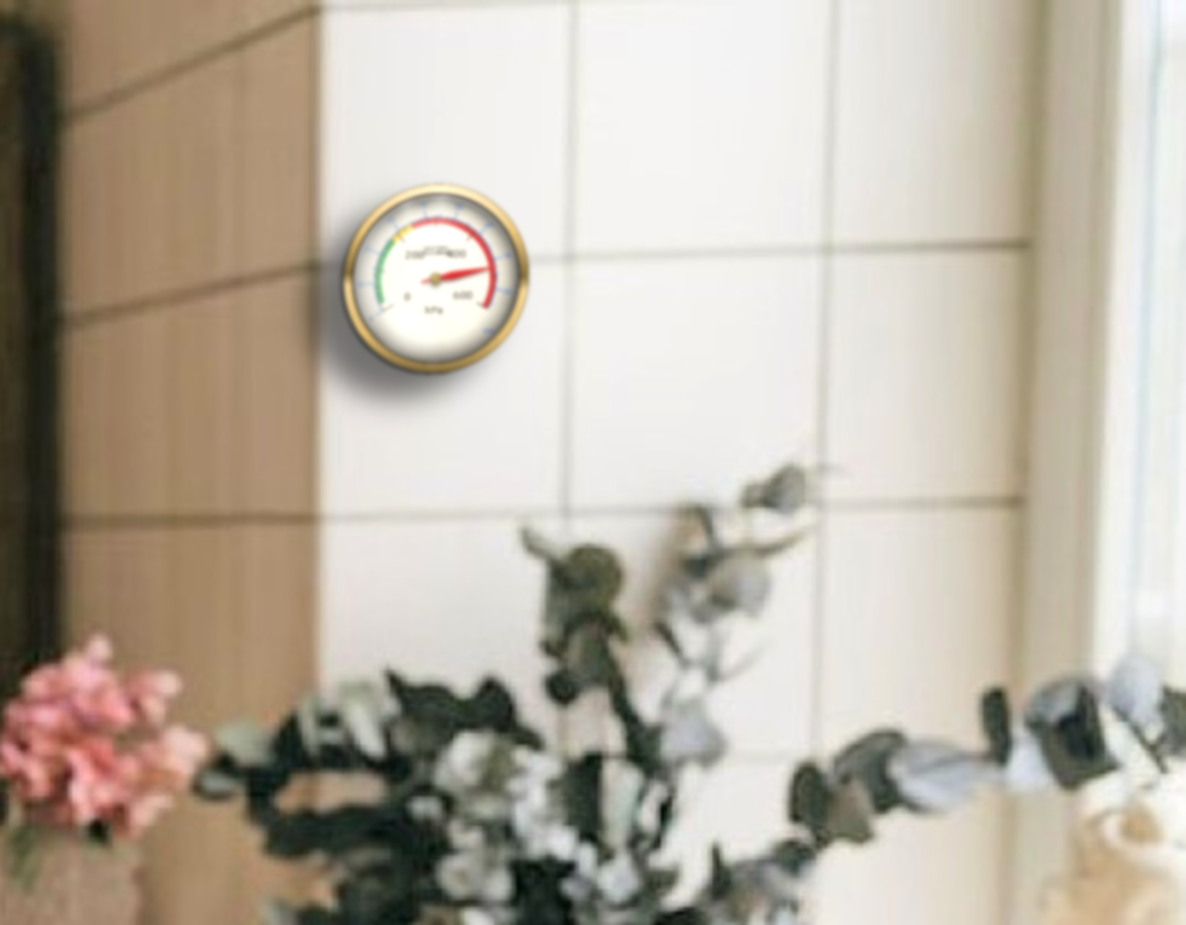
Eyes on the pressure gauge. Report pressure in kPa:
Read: 500 kPa
